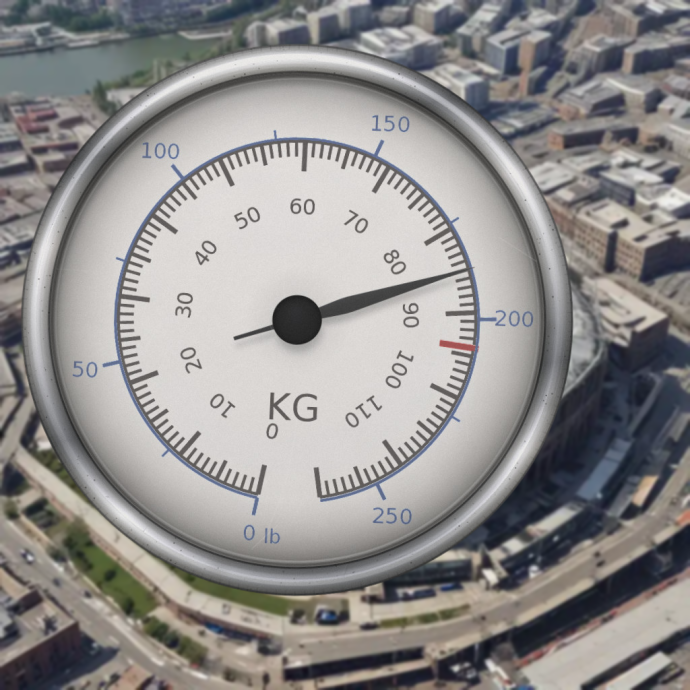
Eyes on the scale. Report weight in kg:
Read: 85 kg
